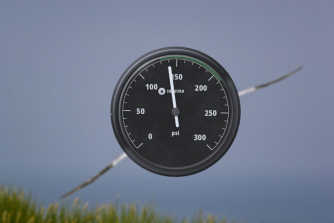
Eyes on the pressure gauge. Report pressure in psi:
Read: 140 psi
